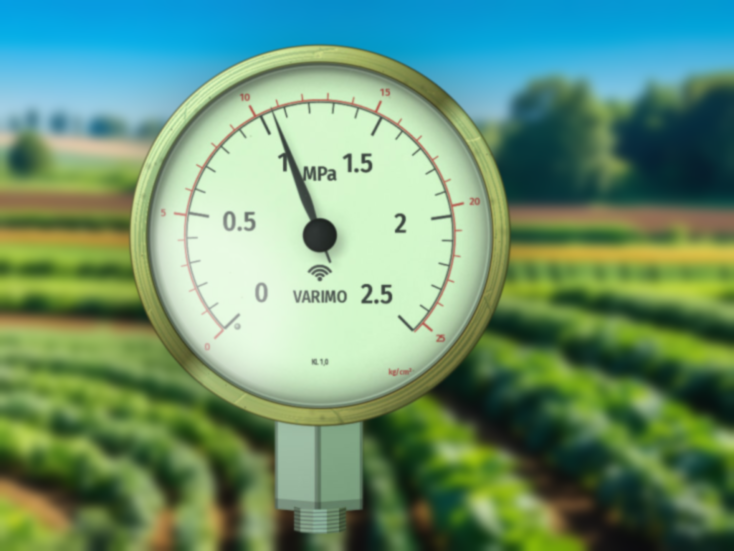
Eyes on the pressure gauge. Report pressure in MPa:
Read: 1.05 MPa
